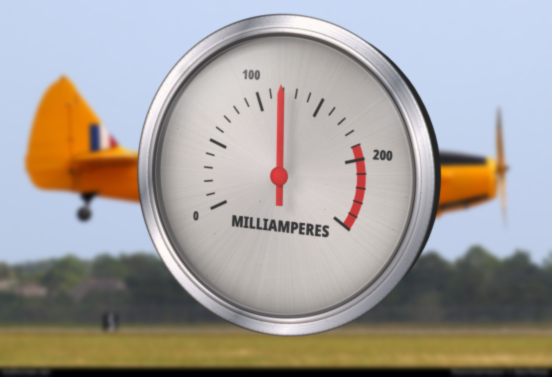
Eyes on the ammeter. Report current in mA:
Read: 120 mA
